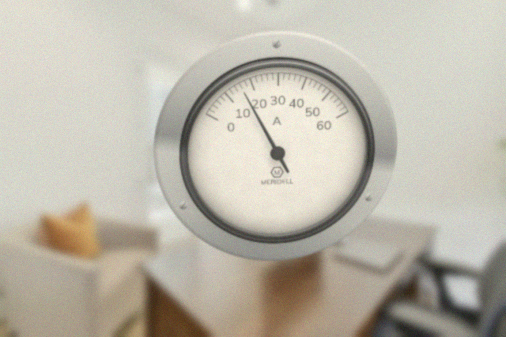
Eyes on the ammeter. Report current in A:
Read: 16 A
